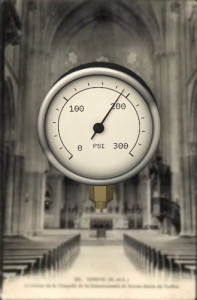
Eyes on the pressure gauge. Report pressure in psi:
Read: 190 psi
